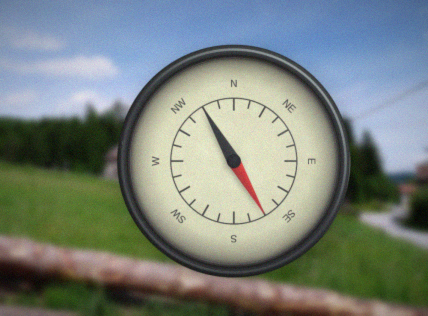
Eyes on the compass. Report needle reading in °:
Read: 150 °
